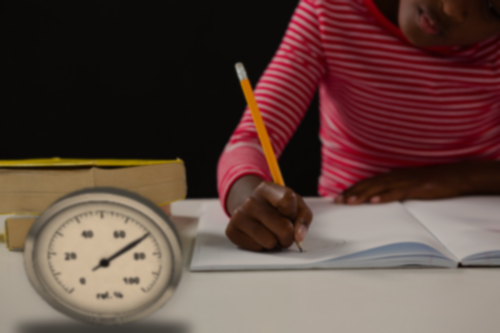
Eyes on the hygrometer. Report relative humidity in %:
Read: 70 %
